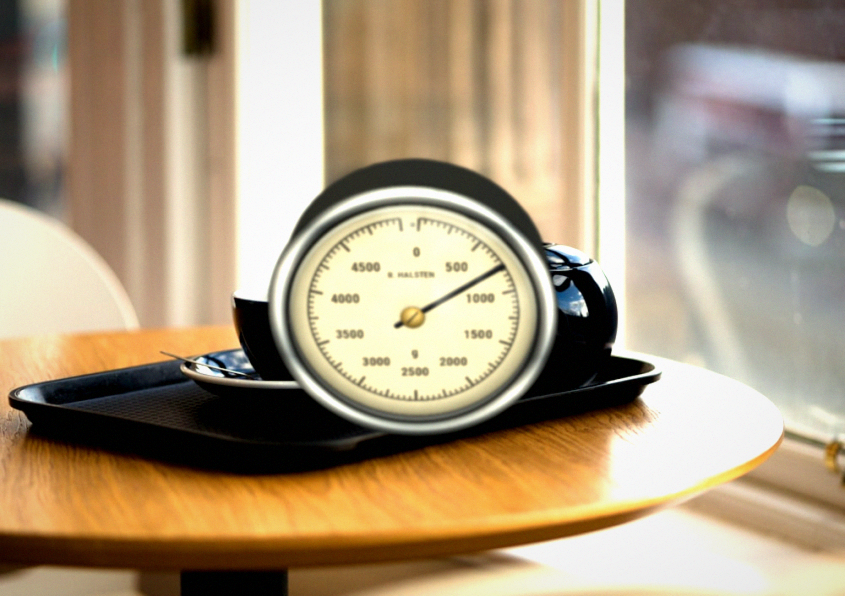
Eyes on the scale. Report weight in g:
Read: 750 g
